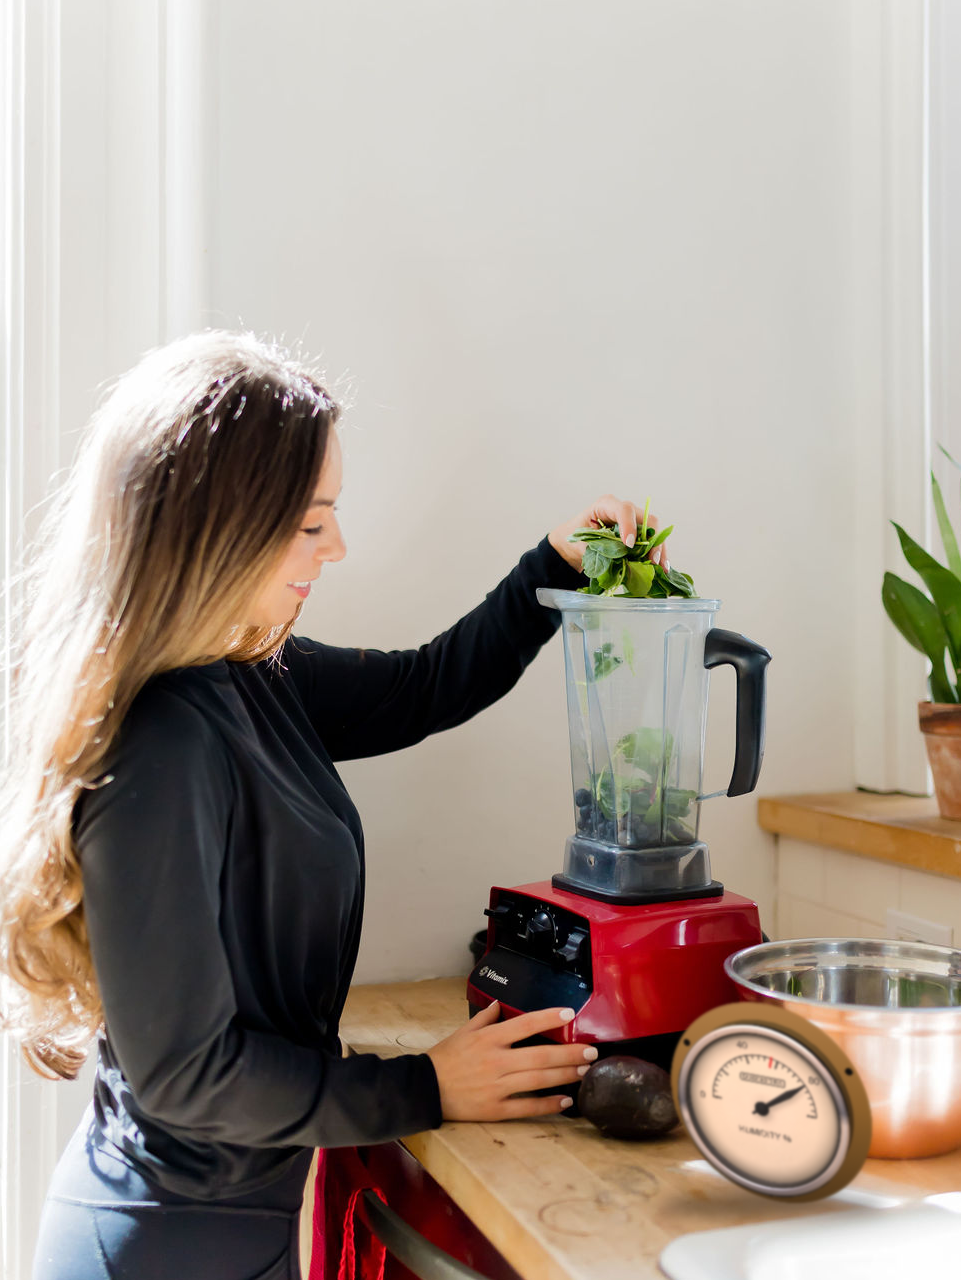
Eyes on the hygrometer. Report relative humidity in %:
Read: 80 %
